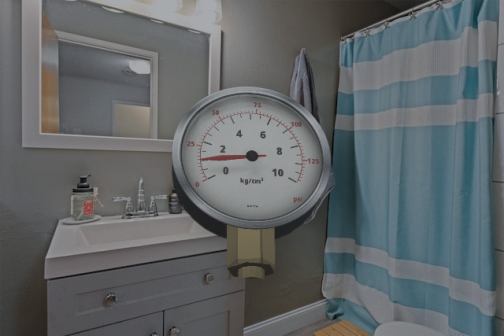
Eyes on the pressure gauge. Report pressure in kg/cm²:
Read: 1 kg/cm²
